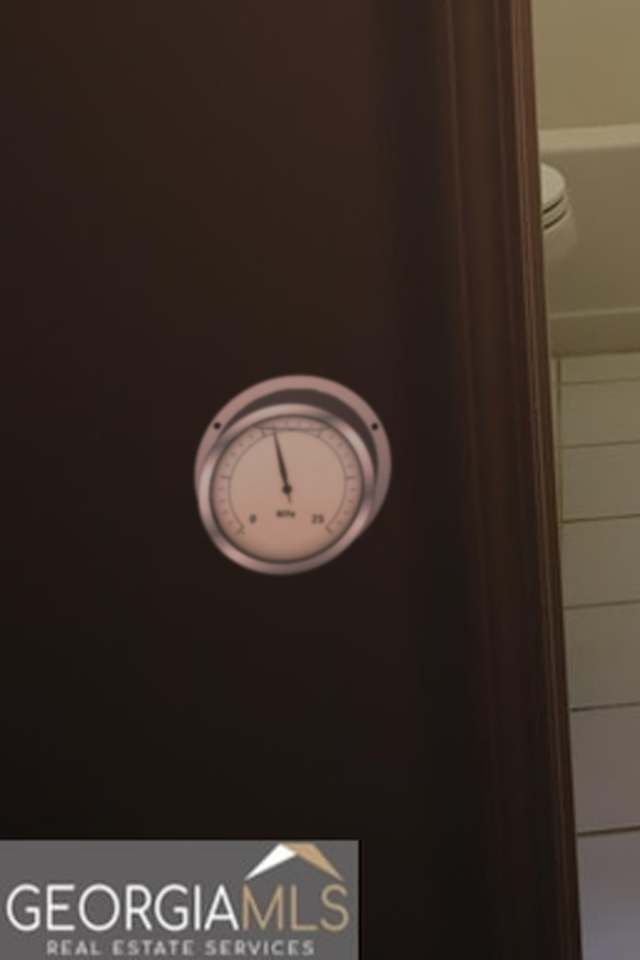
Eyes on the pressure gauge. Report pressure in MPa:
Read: 11 MPa
